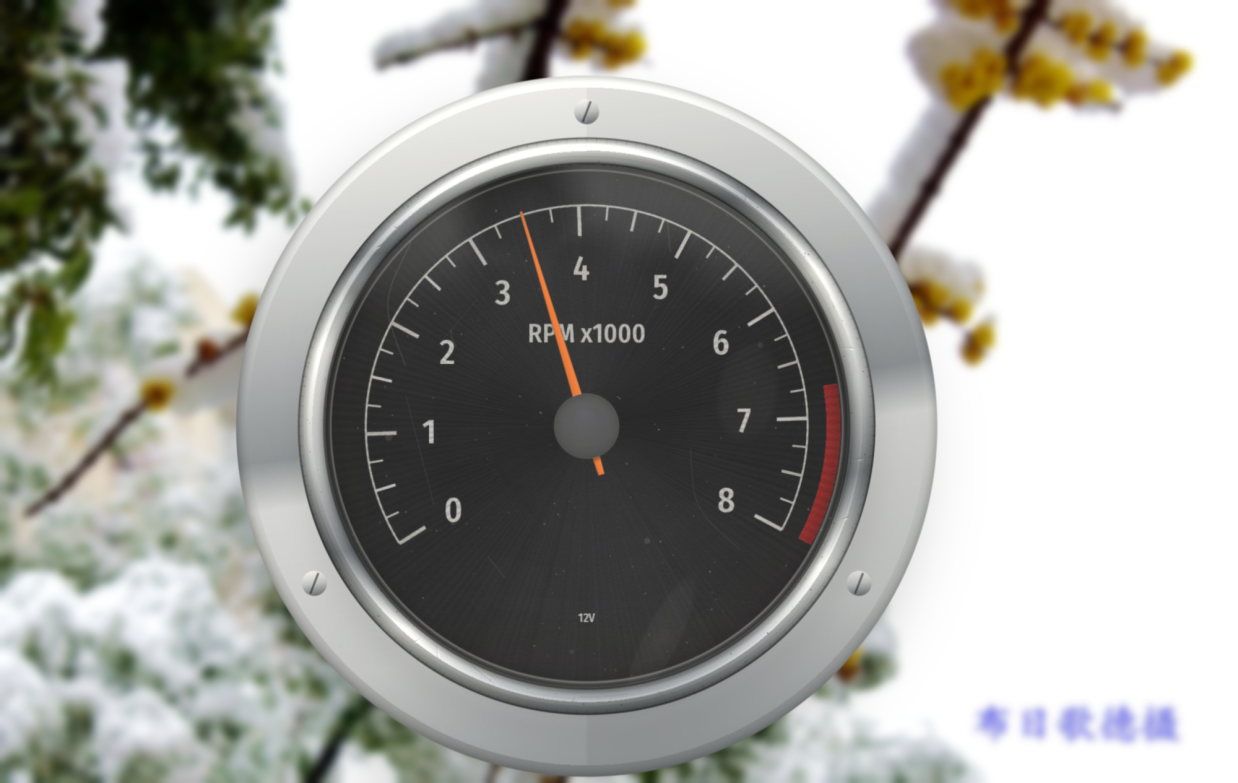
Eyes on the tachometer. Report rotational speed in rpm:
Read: 3500 rpm
